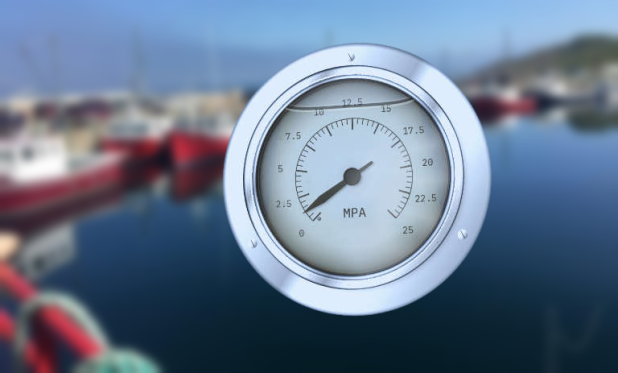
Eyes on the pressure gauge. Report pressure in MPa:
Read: 1 MPa
